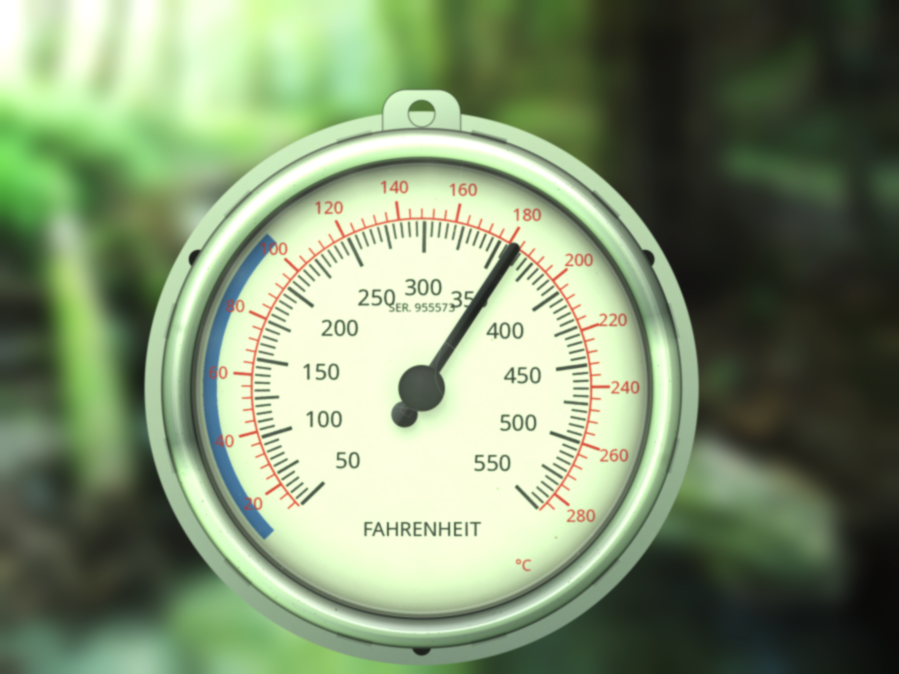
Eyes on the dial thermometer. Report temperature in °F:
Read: 360 °F
